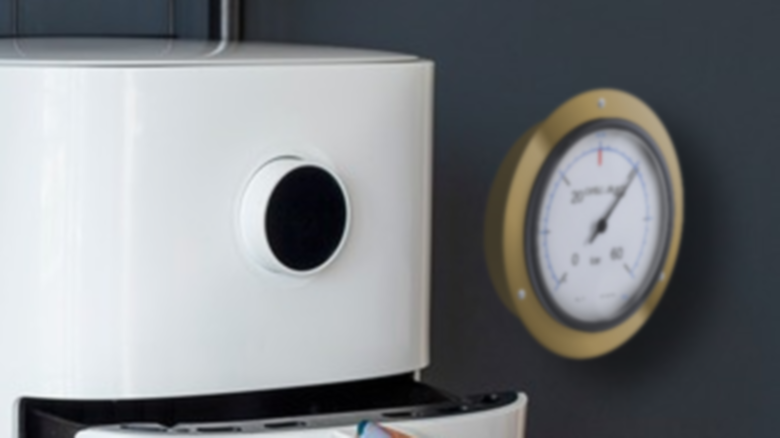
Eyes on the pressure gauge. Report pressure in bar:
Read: 40 bar
